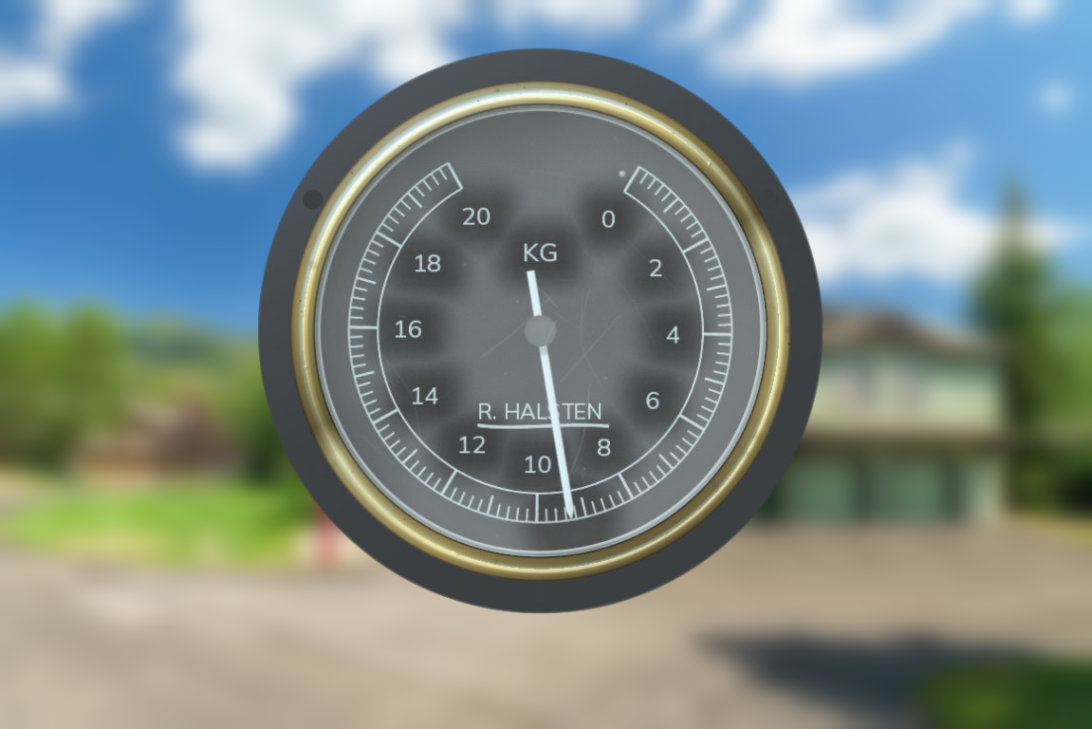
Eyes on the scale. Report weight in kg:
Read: 9.3 kg
